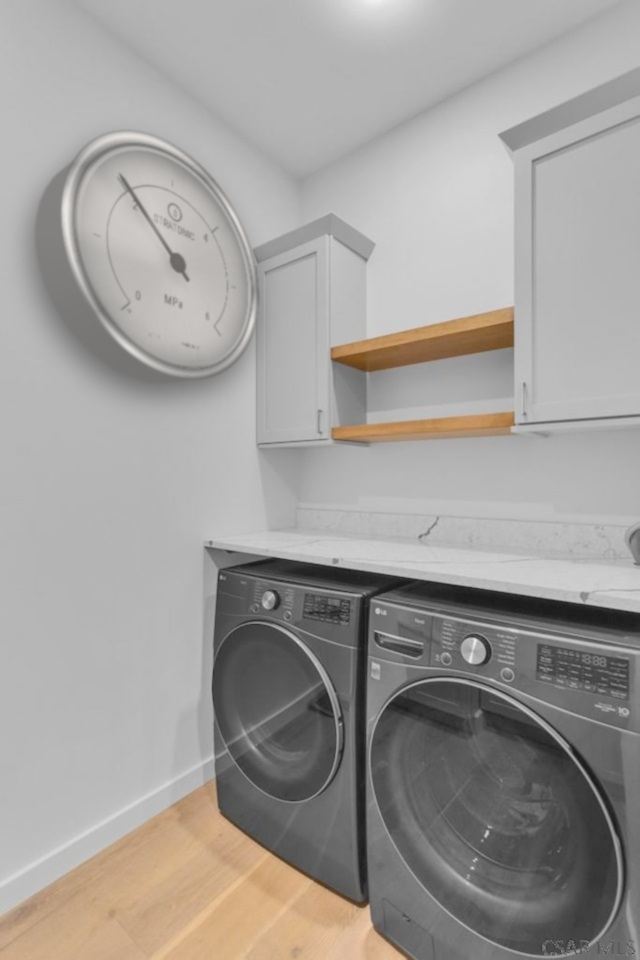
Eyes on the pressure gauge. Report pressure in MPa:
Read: 2 MPa
